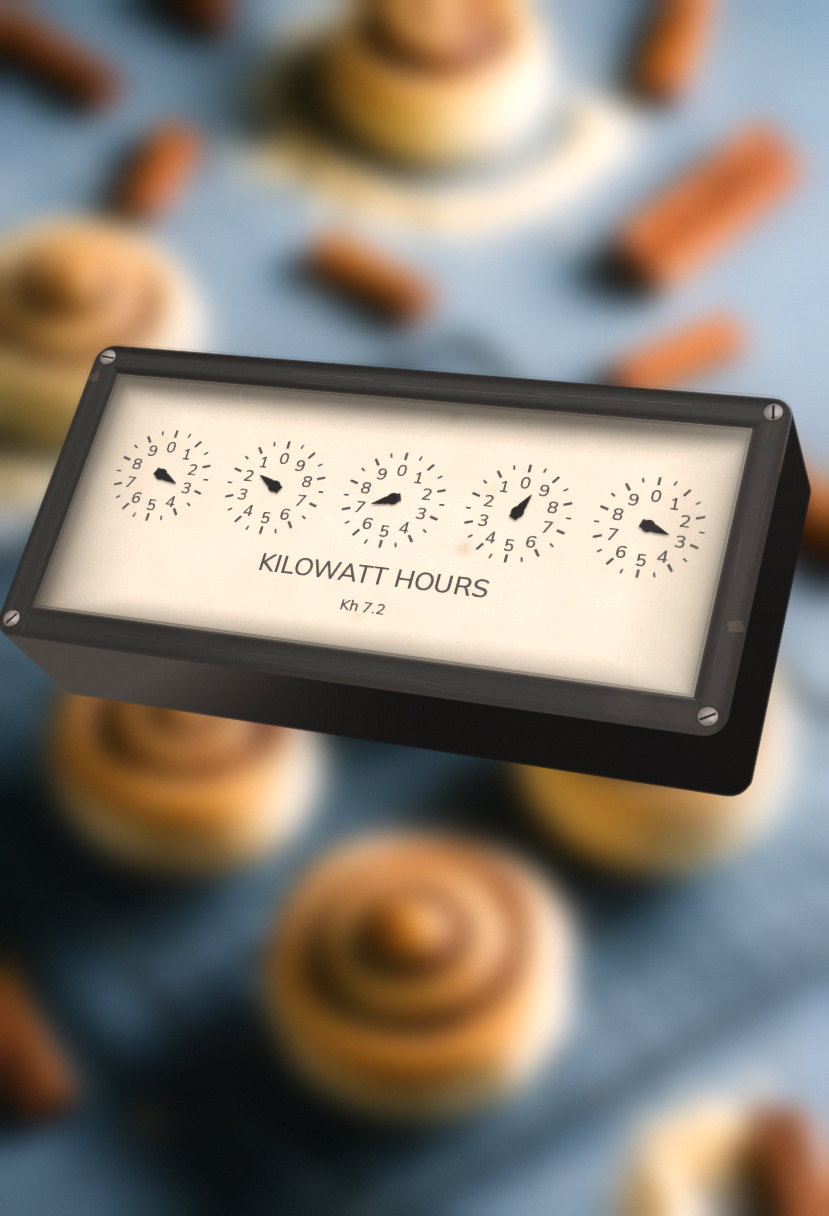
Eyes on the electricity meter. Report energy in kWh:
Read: 31693 kWh
